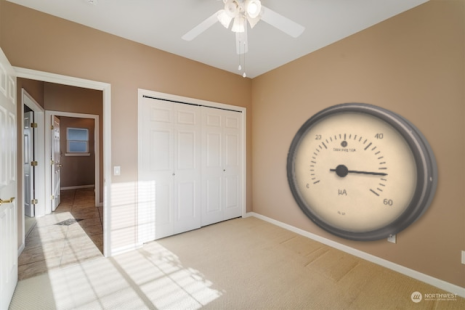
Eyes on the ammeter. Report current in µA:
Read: 52 µA
